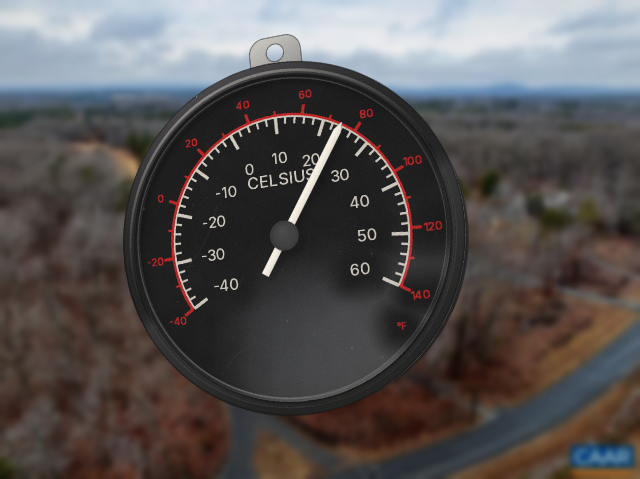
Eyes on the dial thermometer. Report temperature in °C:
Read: 24 °C
